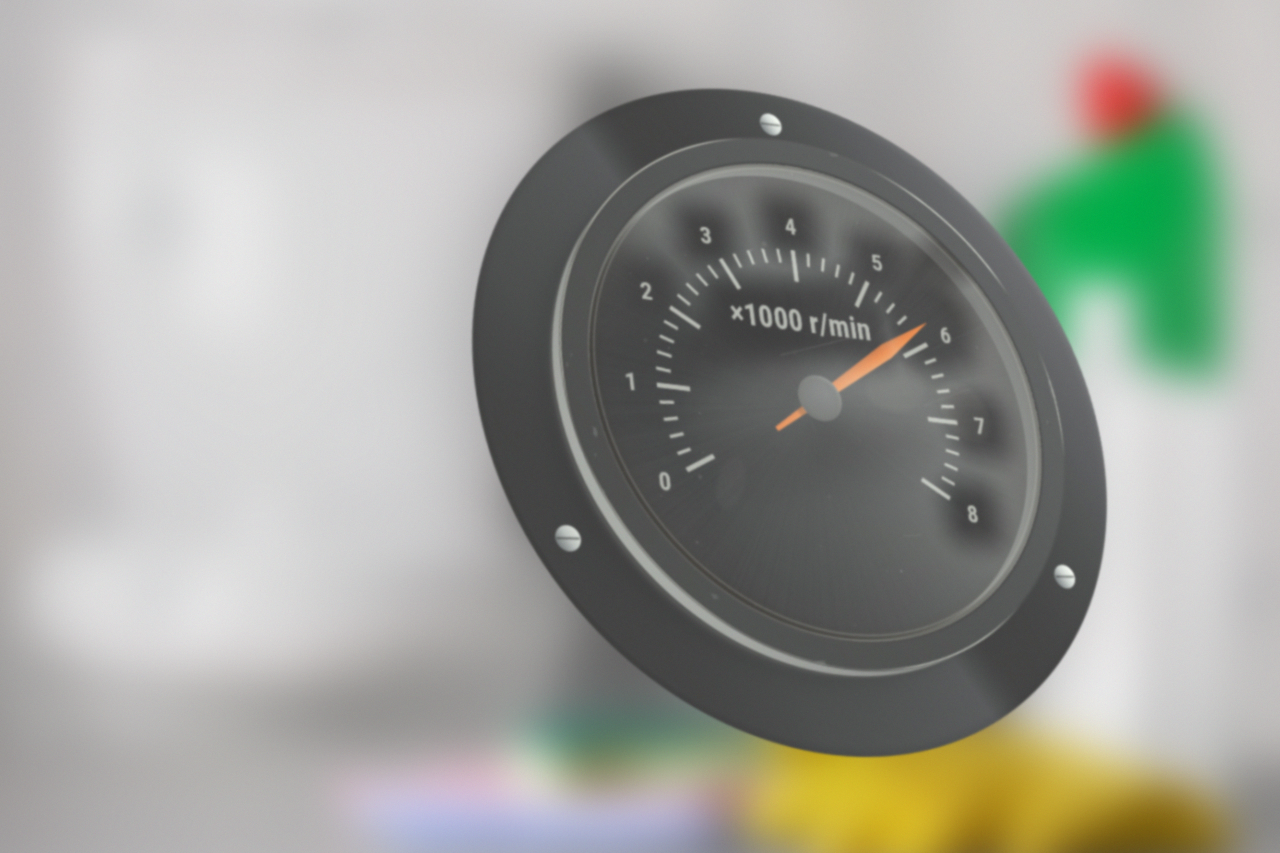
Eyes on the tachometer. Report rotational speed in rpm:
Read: 5800 rpm
